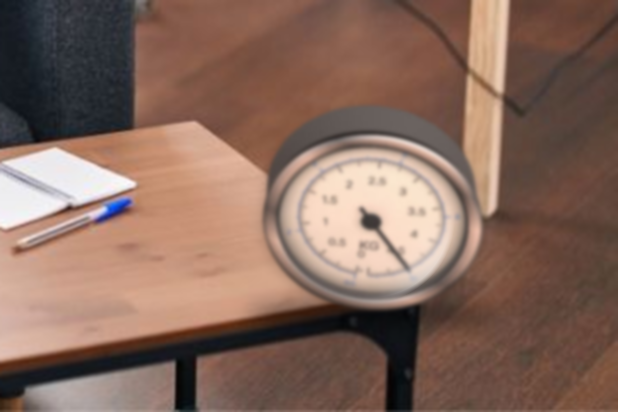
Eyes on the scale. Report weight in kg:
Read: 4.5 kg
